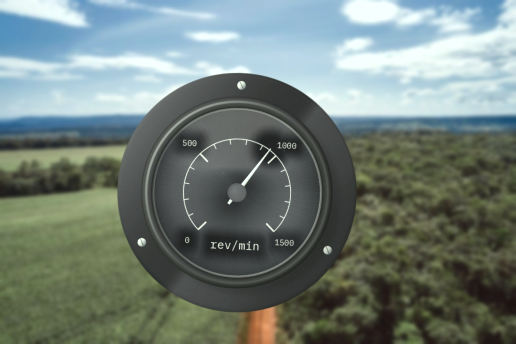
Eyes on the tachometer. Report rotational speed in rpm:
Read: 950 rpm
